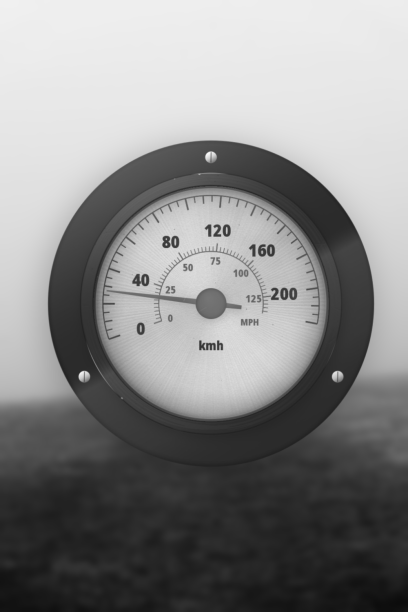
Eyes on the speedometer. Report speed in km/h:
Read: 27.5 km/h
